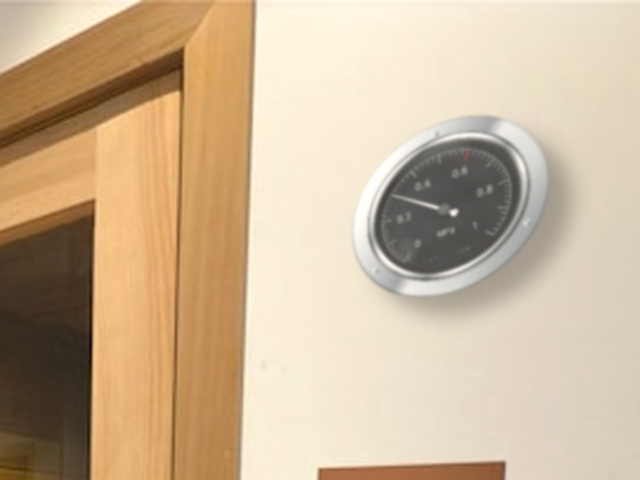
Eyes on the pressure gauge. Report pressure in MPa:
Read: 0.3 MPa
